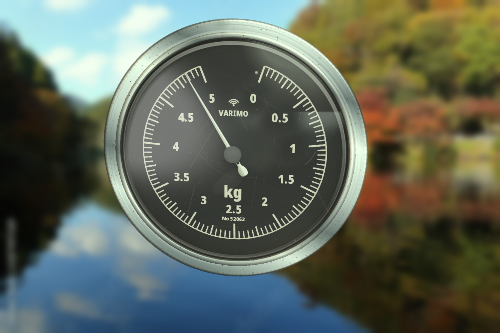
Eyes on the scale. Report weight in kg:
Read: 4.85 kg
